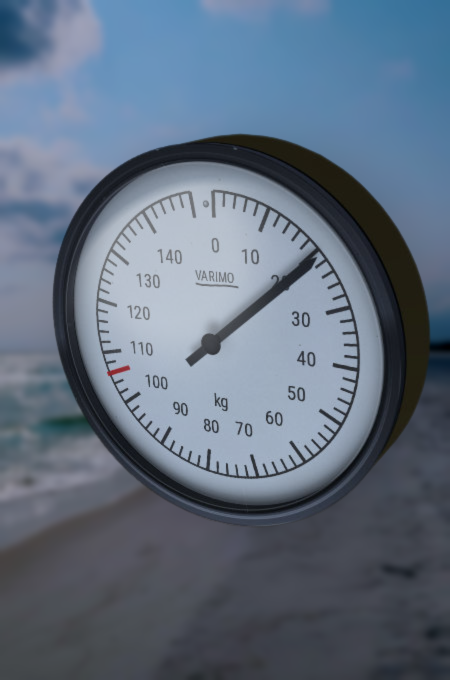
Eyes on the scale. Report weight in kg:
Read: 21 kg
